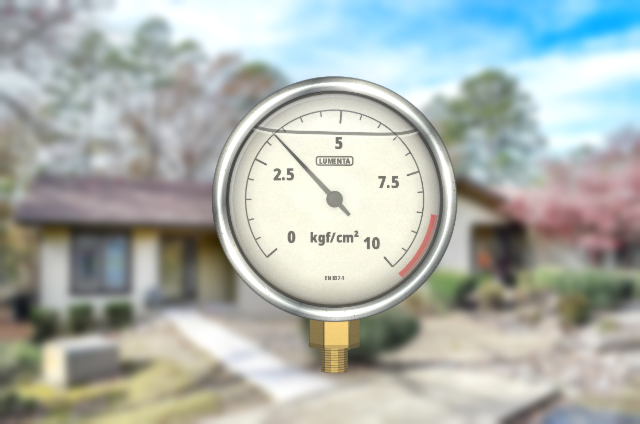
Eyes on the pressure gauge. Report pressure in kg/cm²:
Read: 3.25 kg/cm²
